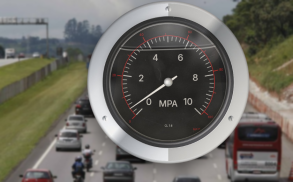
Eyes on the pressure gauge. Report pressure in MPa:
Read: 0.4 MPa
